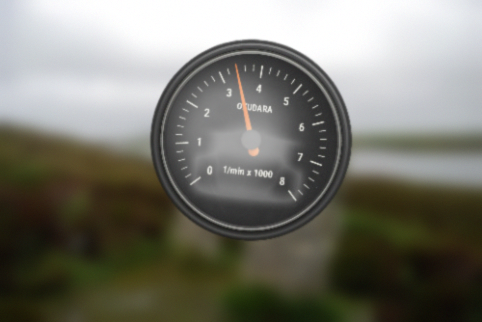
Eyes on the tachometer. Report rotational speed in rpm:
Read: 3400 rpm
